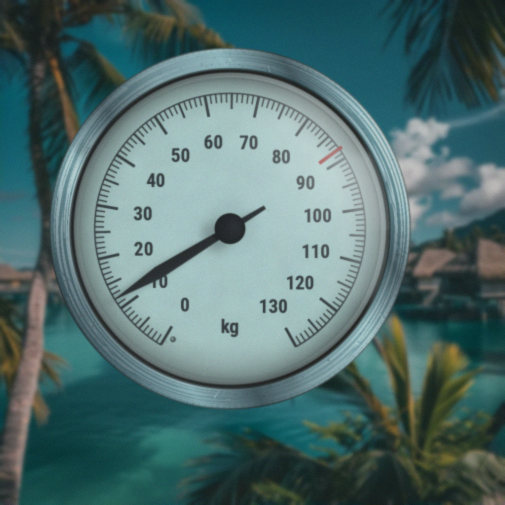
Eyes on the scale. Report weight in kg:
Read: 12 kg
